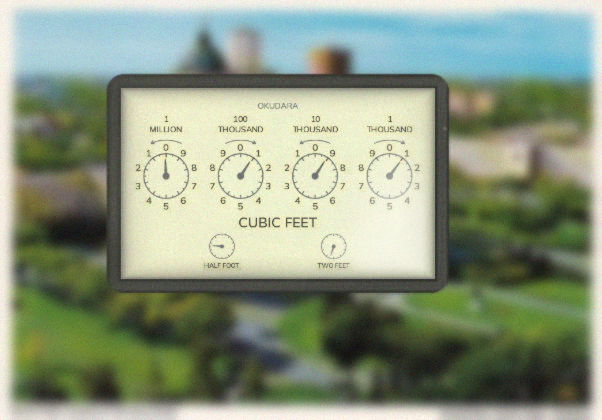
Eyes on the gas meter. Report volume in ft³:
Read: 9100 ft³
